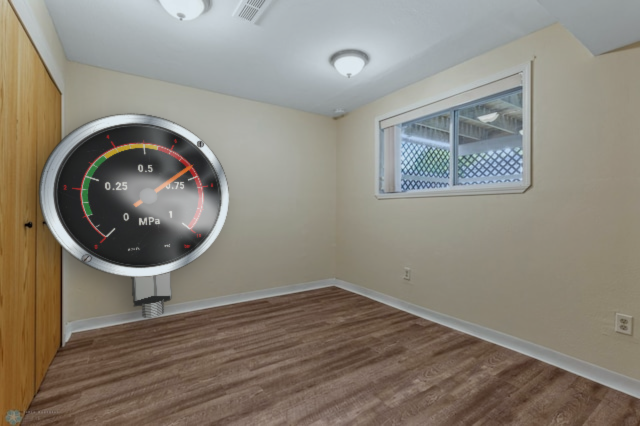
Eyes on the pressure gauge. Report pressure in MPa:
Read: 0.7 MPa
